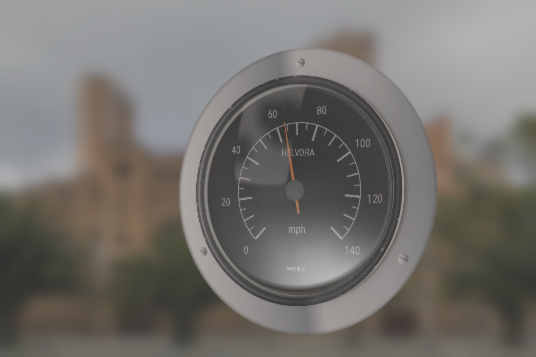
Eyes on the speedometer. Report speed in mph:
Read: 65 mph
